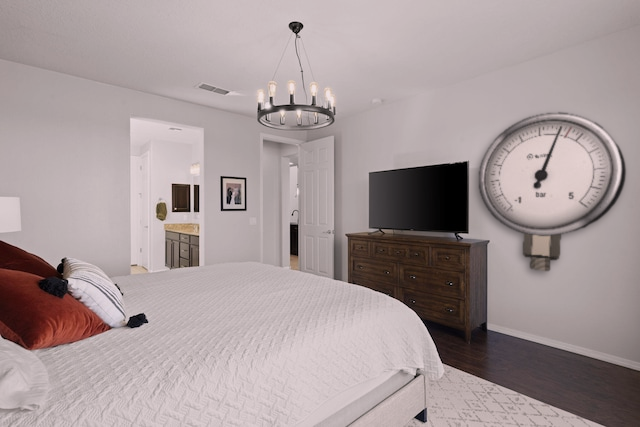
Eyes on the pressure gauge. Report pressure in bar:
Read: 2.5 bar
